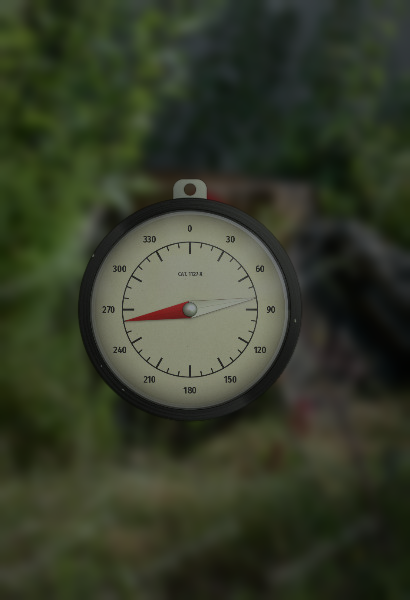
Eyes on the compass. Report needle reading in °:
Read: 260 °
